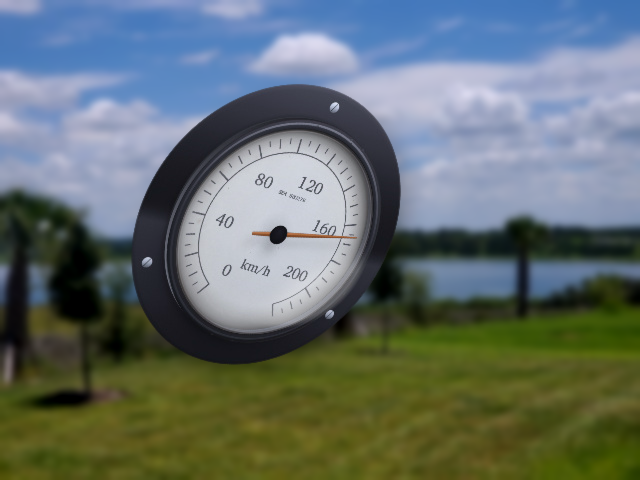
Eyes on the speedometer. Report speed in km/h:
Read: 165 km/h
